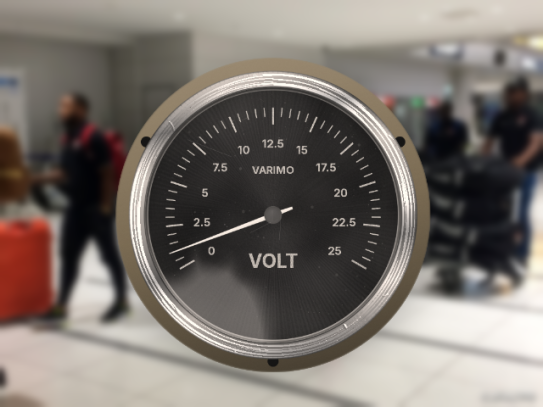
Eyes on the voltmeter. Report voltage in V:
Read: 1 V
